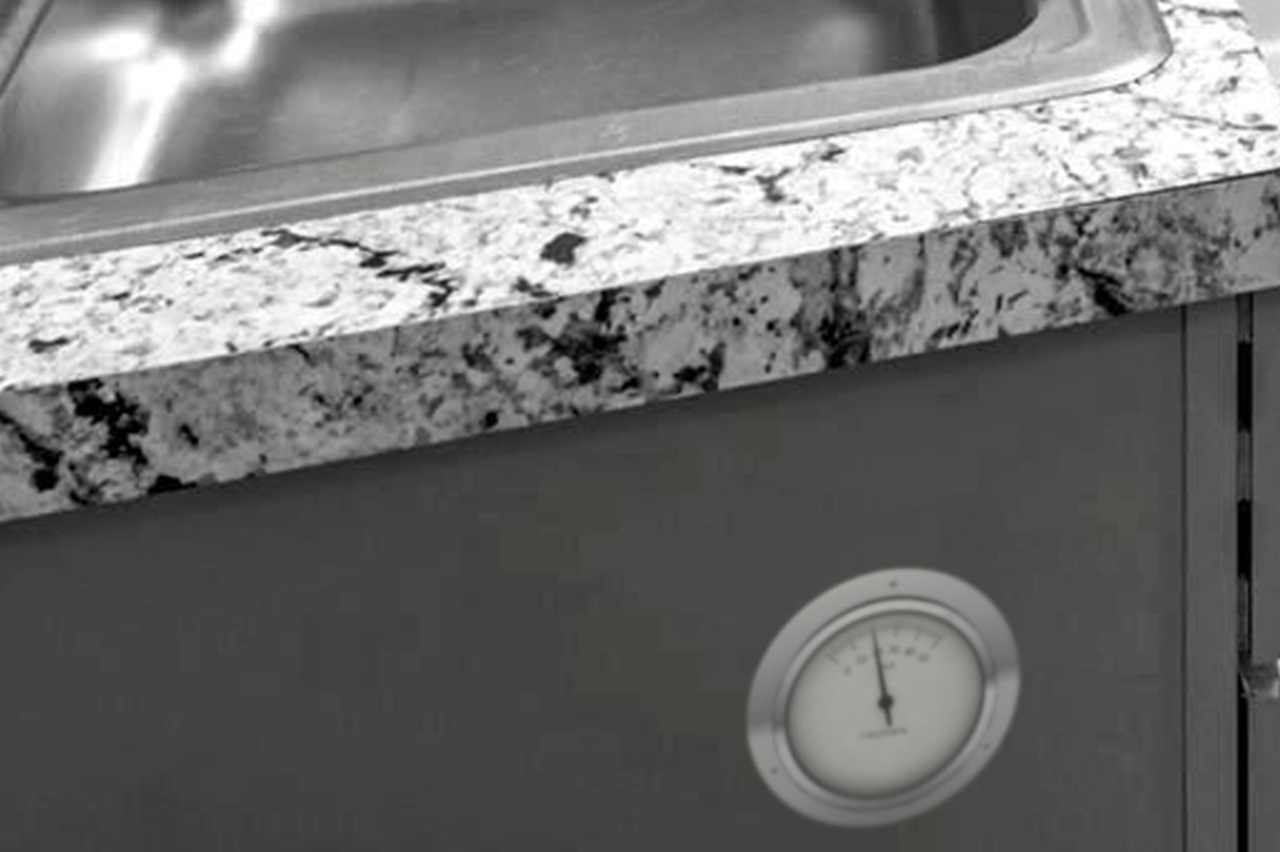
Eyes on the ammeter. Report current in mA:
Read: 20 mA
